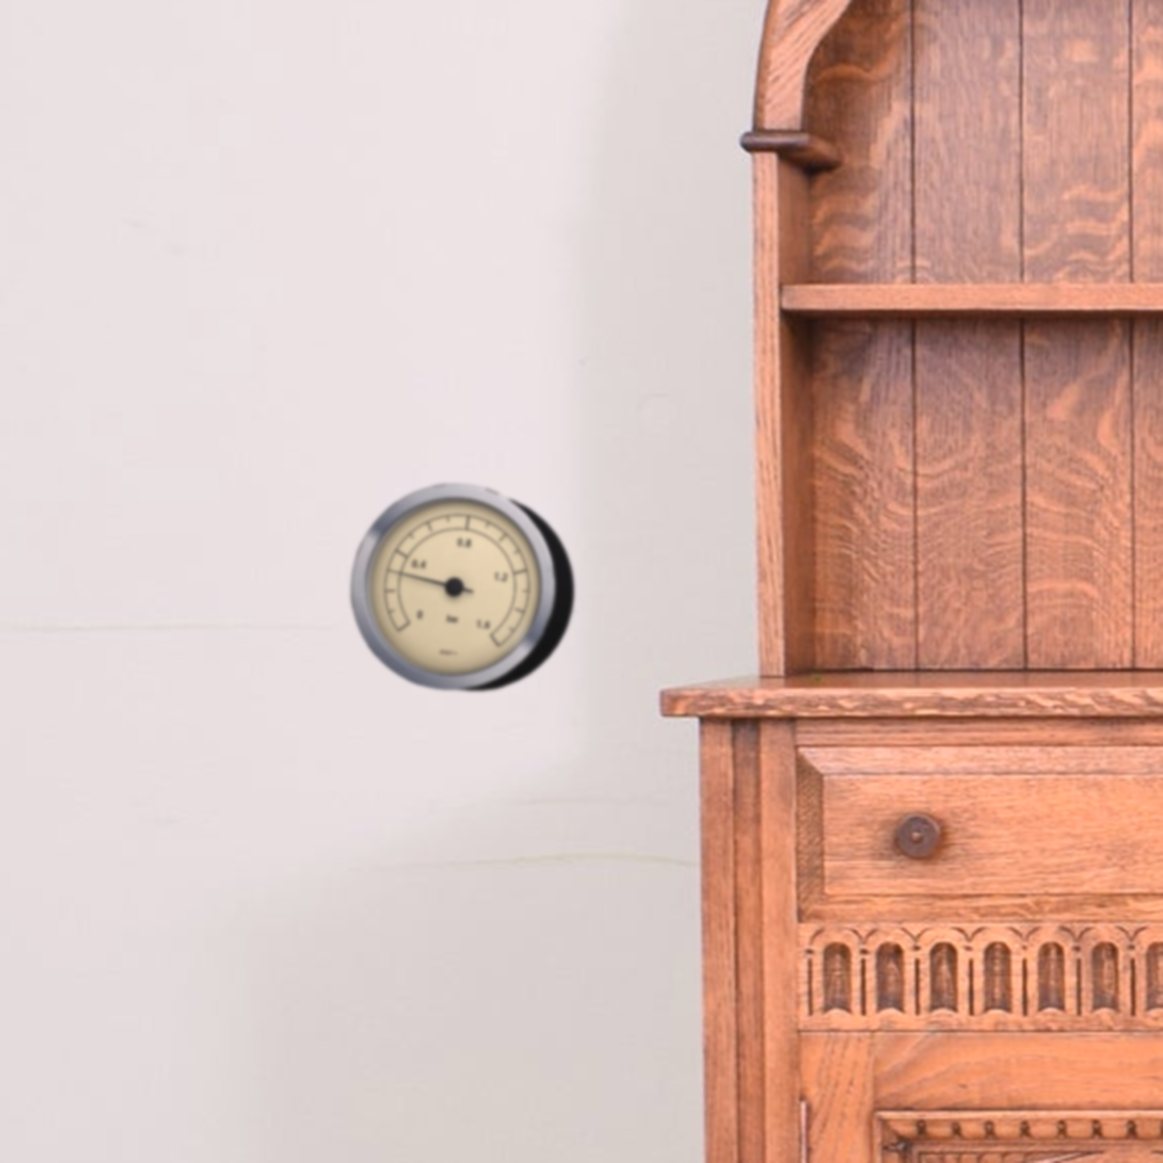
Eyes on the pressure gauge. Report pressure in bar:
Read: 0.3 bar
